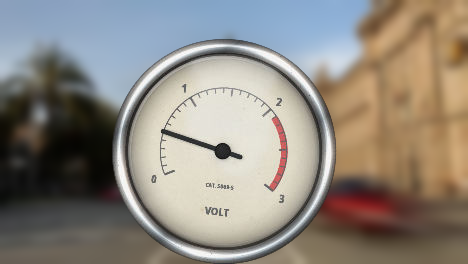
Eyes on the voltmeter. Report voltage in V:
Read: 0.5 V
